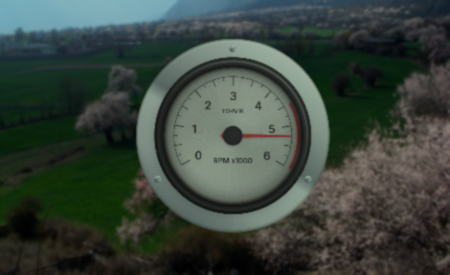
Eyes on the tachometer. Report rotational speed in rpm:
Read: 5250 rpm
